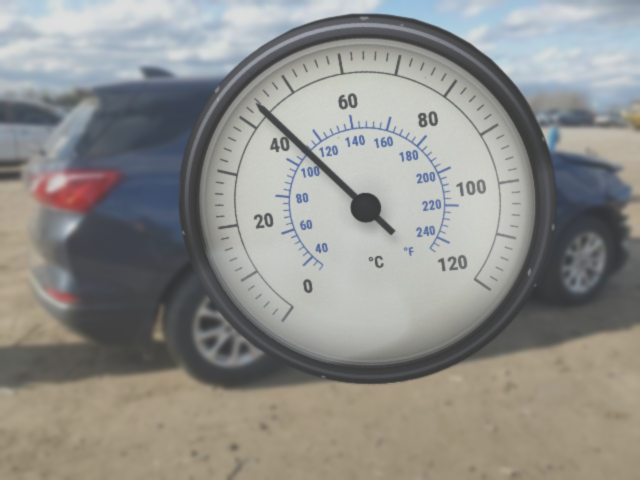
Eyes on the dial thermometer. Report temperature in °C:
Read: 44 °C
